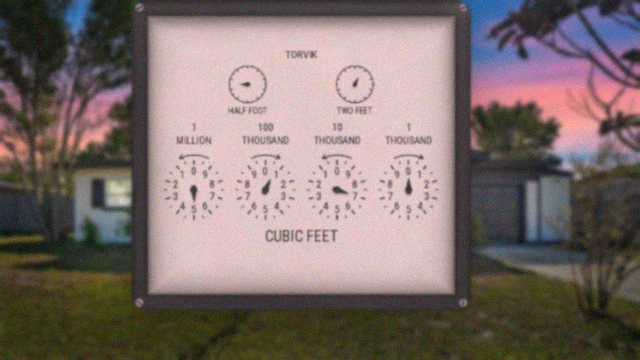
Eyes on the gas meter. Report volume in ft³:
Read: 507000 ft³
